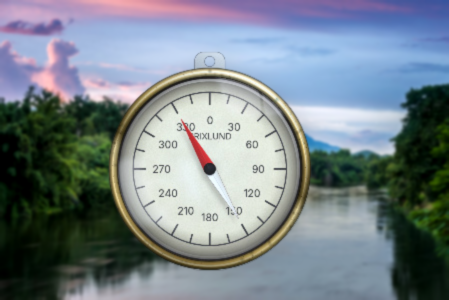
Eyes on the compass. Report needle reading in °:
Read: 330 °
